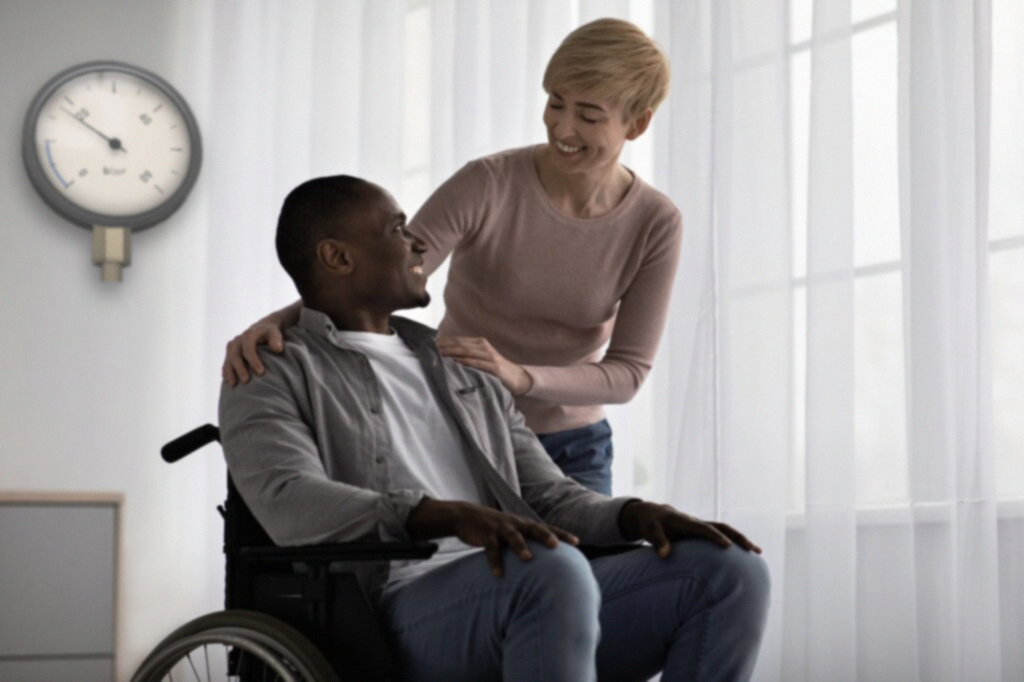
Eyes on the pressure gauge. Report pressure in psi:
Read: 17.5 psi
